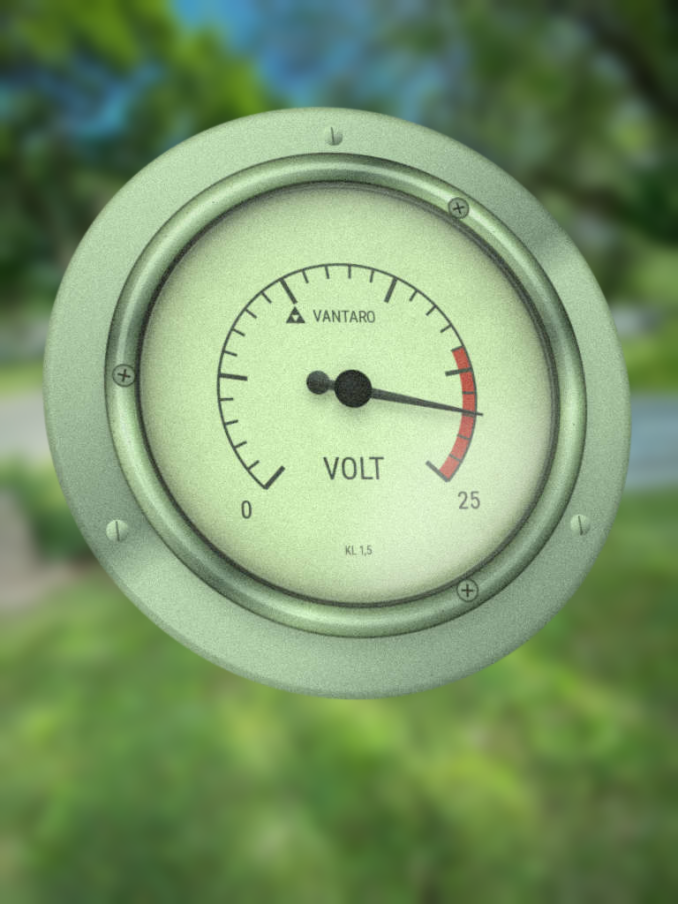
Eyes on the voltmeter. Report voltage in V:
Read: 22 V
